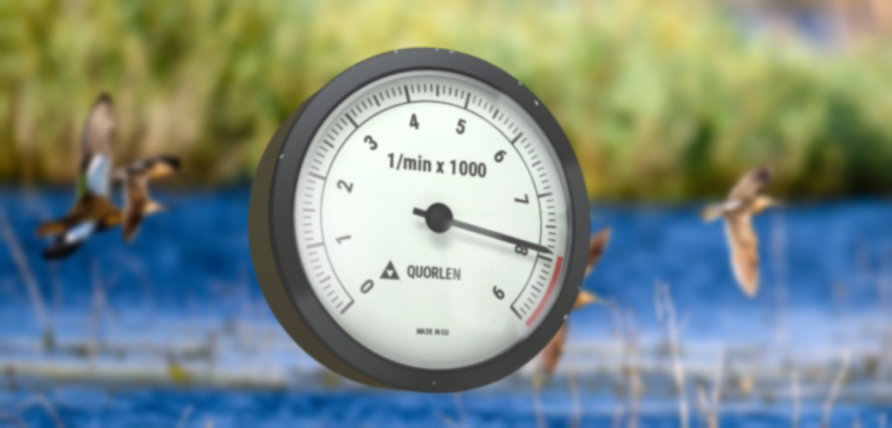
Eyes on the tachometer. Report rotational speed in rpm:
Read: 7900 rpm
